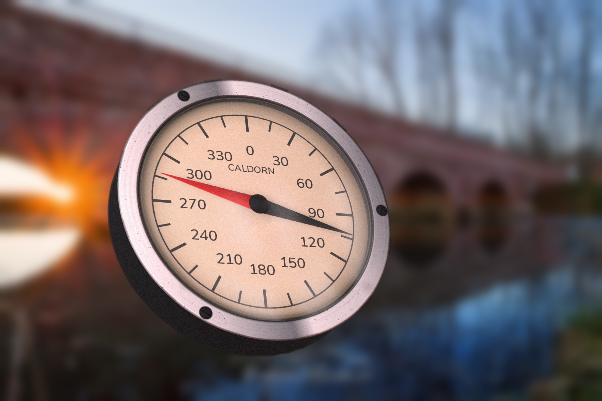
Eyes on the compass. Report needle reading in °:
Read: 285 °
